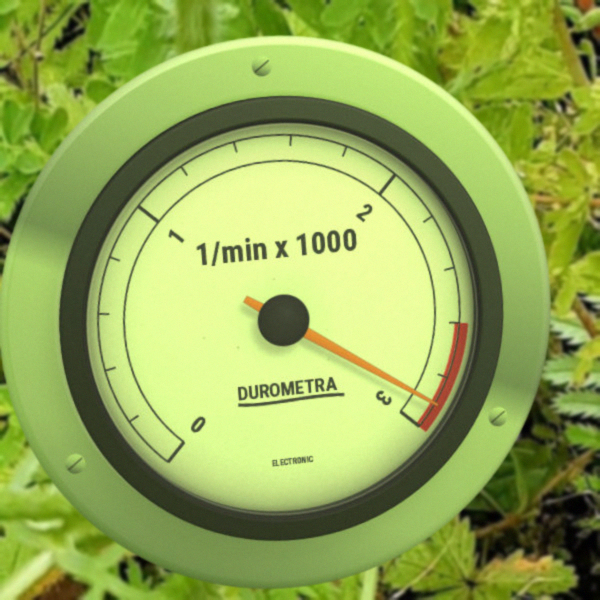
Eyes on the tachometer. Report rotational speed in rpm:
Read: 2900 rpm
